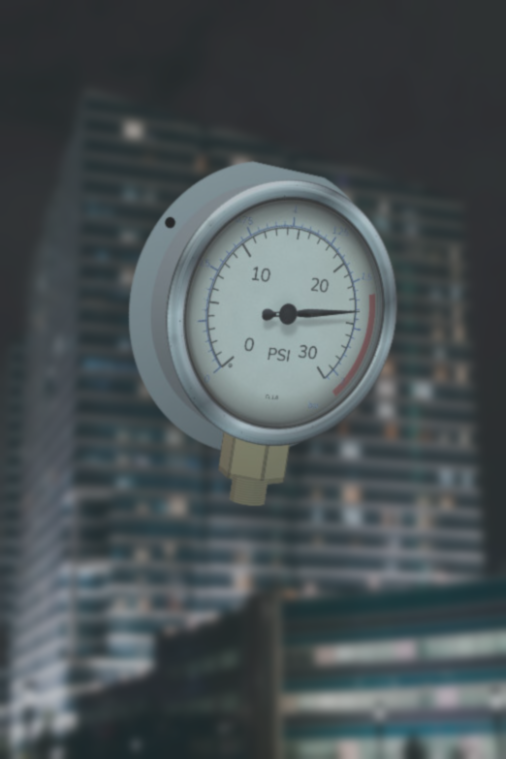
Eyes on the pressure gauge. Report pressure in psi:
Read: 24 psi
